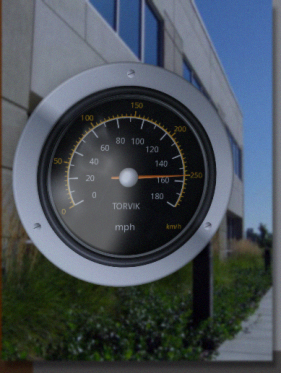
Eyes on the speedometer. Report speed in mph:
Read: 155 mph
